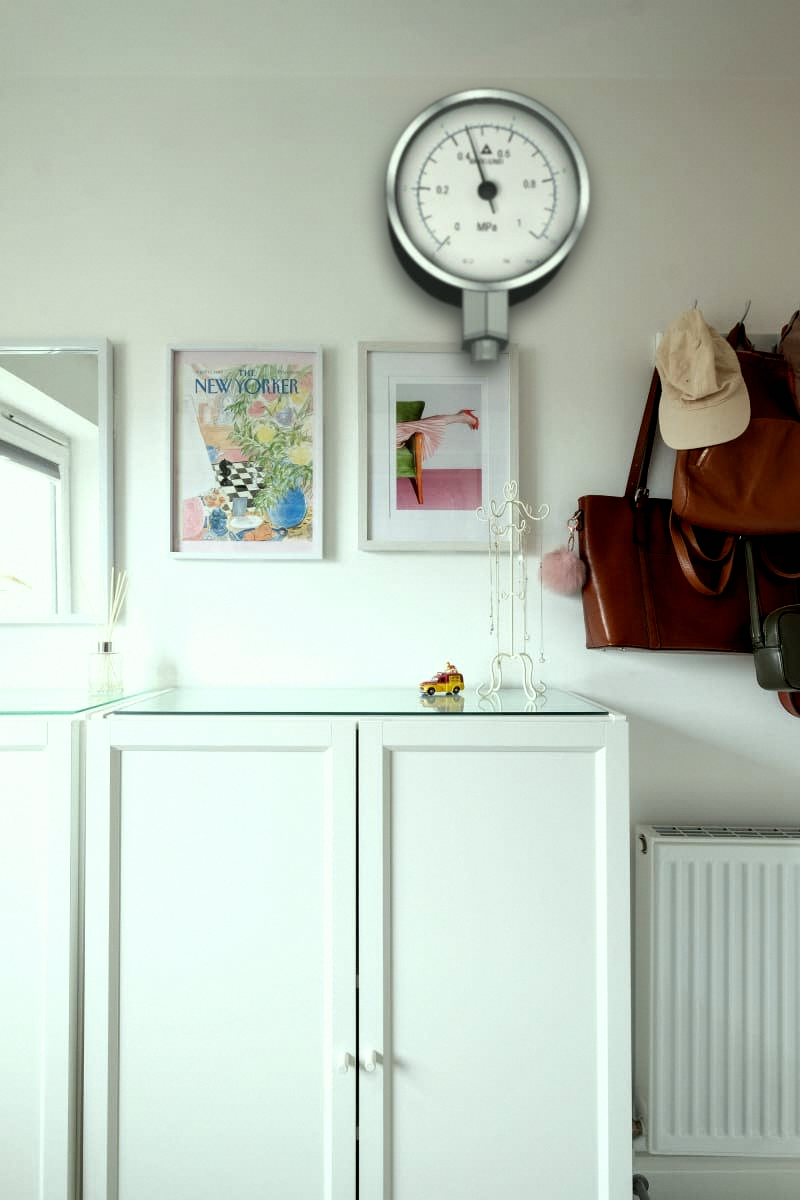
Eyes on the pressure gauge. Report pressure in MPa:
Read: 0.45 MPa
